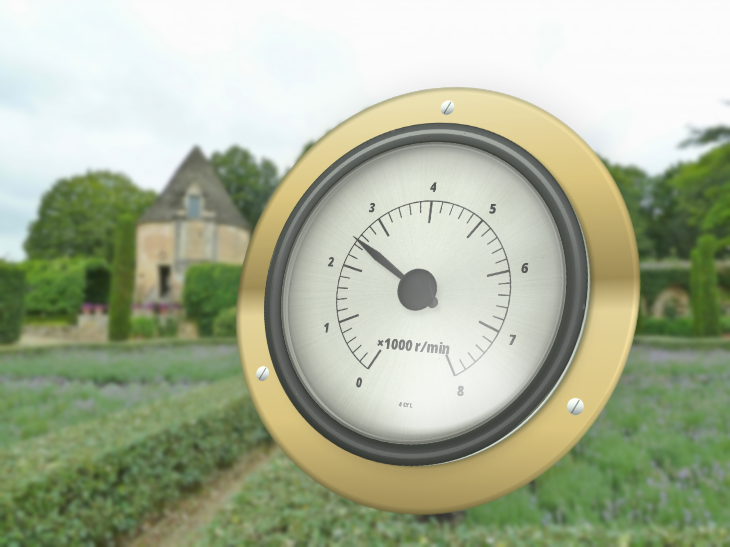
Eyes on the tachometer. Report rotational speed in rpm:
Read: 2500 rpm
